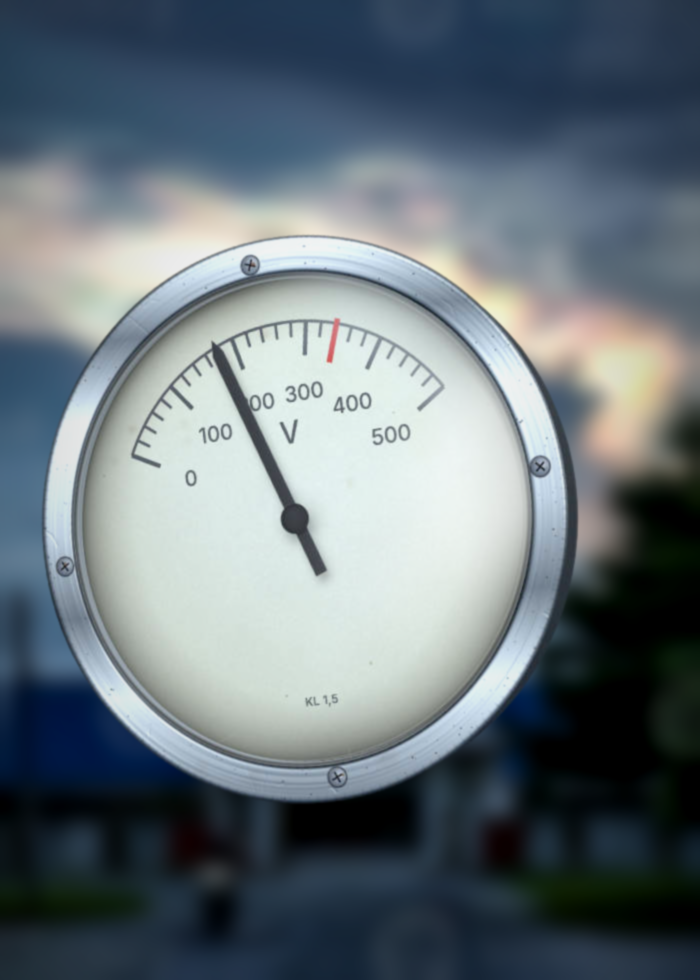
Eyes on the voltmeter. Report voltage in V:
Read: 180 V
